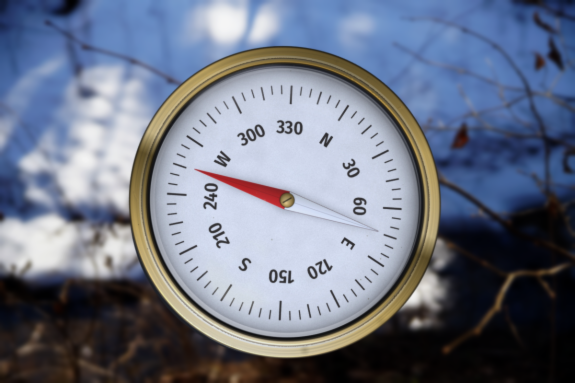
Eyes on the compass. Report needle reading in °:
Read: 255 °
